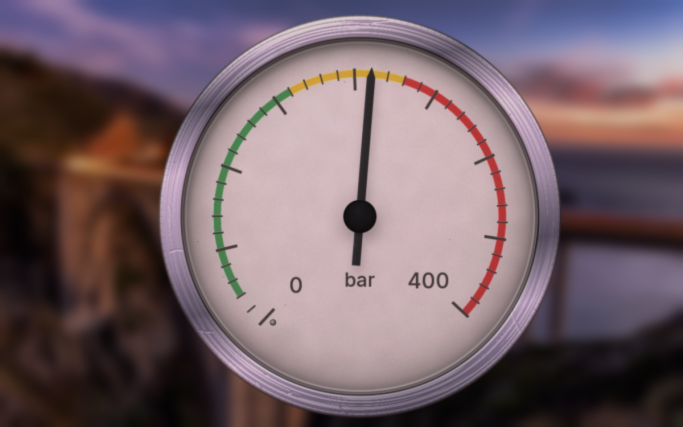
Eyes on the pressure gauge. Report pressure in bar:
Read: 210 bar
